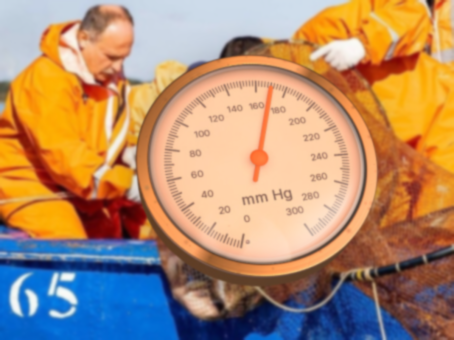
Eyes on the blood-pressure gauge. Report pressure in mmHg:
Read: 170 mmHg
